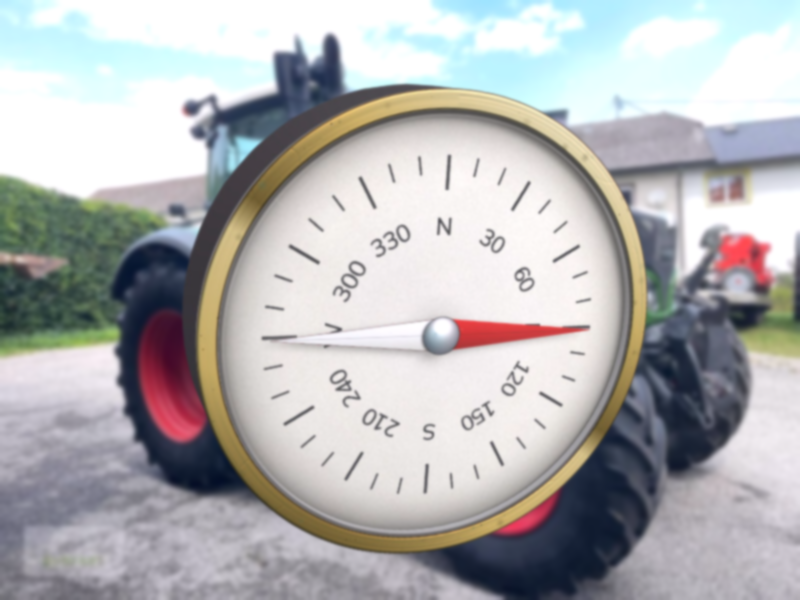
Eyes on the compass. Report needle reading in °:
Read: 90 °
